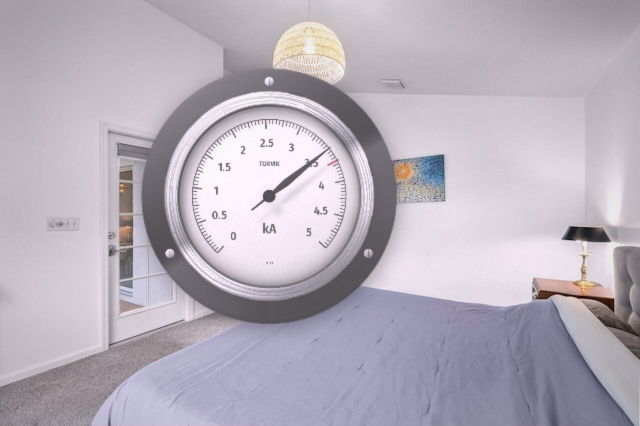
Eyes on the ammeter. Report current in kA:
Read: 3.5 kA
